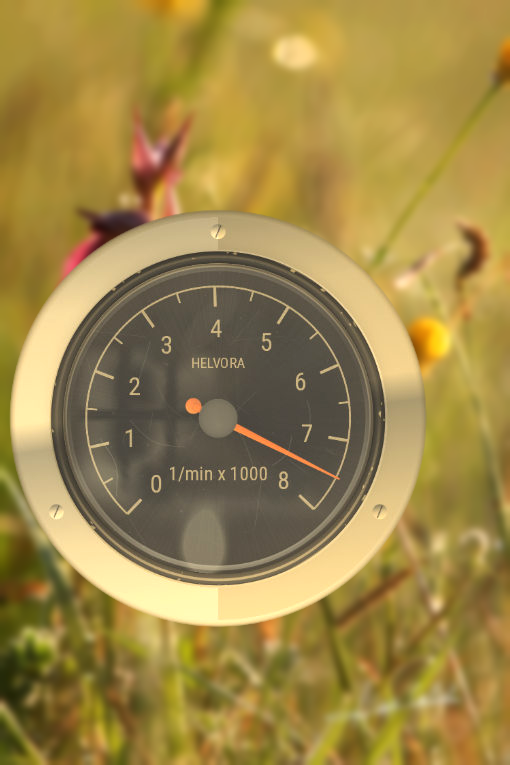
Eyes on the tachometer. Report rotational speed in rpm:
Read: 7500 rpm
